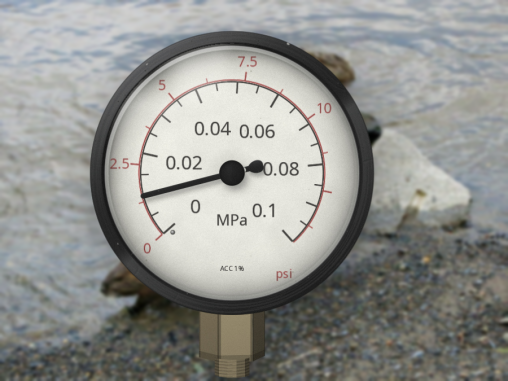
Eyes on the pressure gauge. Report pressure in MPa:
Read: 0.01 MPa
